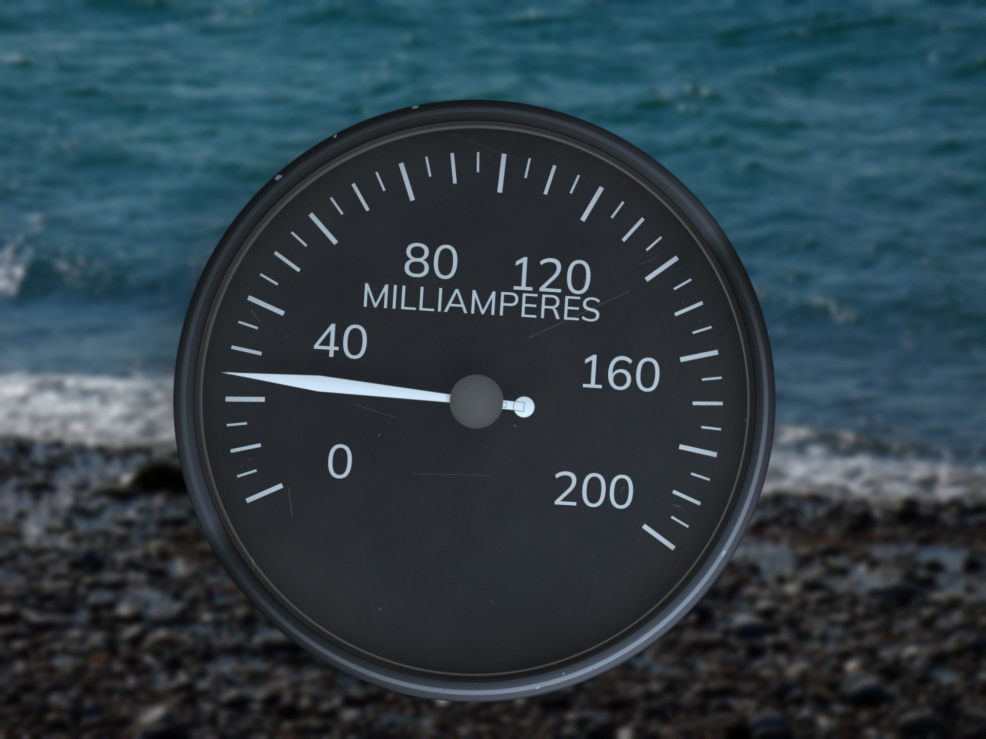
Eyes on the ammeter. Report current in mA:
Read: 25 mA
